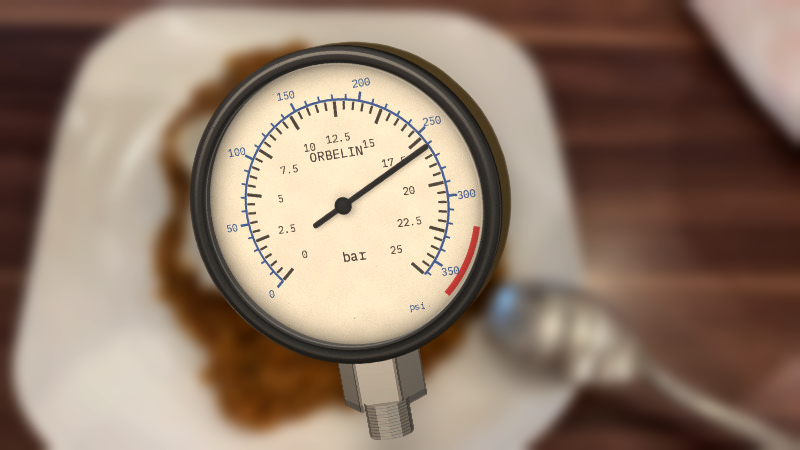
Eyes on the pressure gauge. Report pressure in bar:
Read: 18 bar
